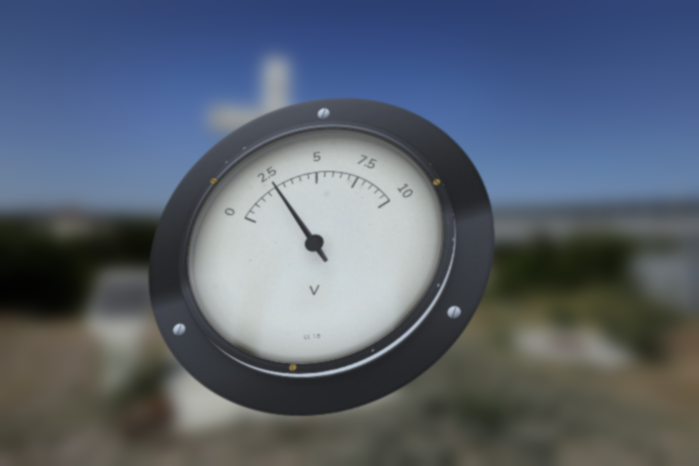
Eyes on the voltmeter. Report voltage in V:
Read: 2.5 V
